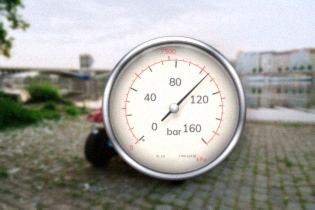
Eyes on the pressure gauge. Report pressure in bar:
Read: 105 bar
